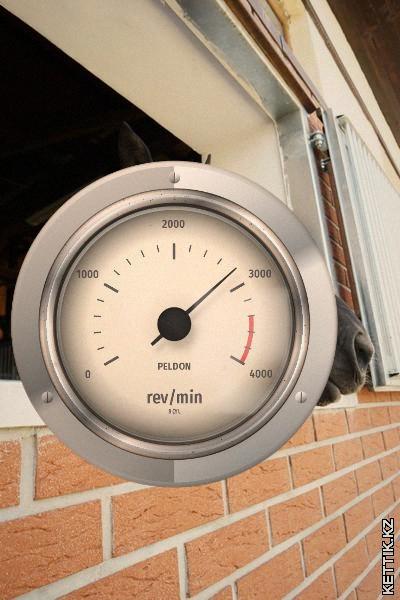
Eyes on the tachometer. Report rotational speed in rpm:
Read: 2800 rpm
